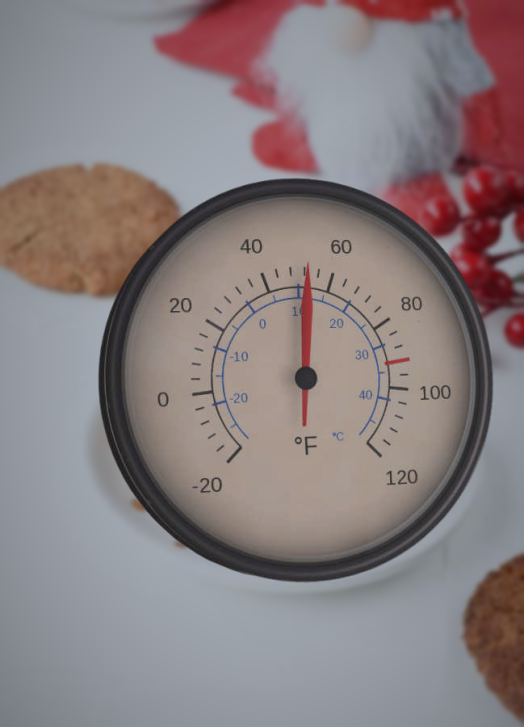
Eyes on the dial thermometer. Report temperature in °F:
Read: 52 °F
